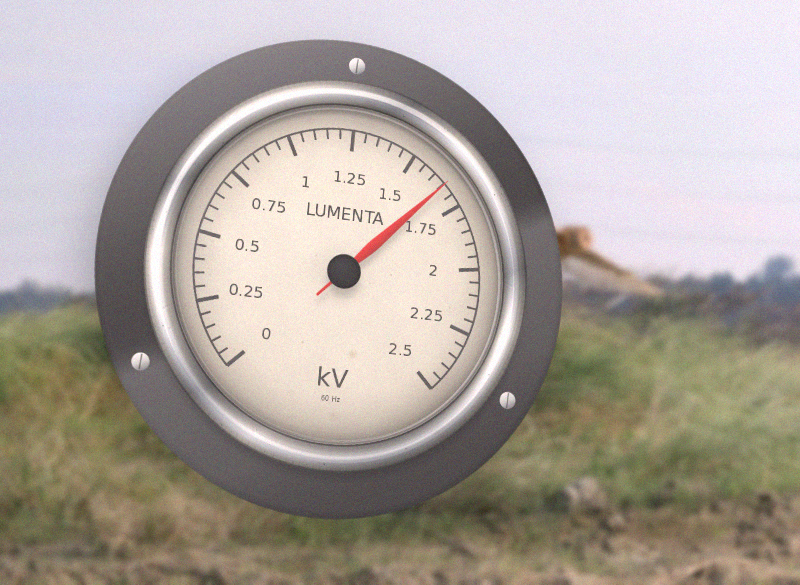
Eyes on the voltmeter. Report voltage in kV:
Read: 1.65 kV
